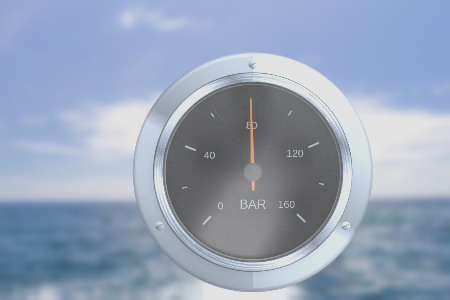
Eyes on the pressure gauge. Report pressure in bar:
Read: 80 bar
